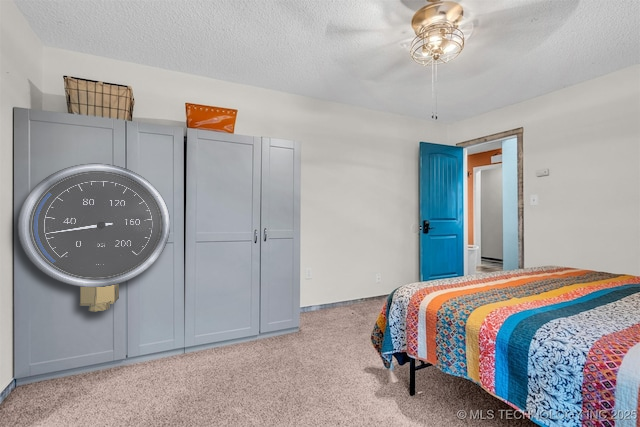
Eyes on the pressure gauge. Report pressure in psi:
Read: 25 psi
